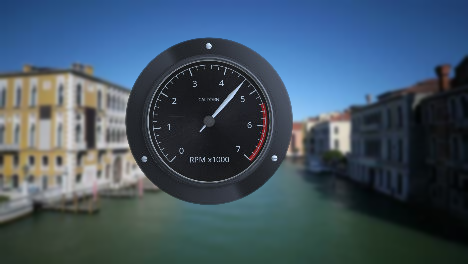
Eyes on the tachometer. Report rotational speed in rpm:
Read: 4600 rpm
